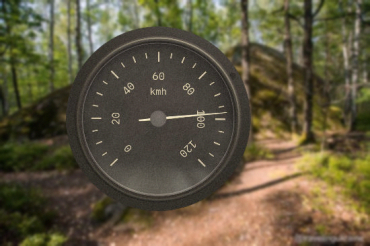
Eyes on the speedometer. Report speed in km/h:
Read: 97.5 km/h
